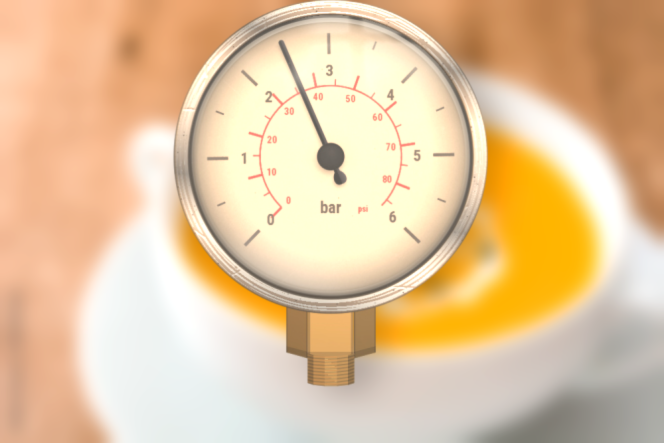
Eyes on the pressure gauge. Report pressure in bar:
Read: 2.5 bar
